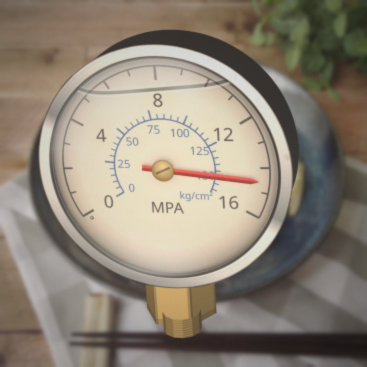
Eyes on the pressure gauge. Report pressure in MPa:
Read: 14.5 MPa
